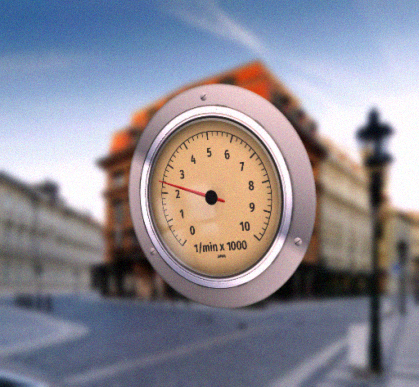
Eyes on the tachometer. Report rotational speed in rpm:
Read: 2400 rpm
